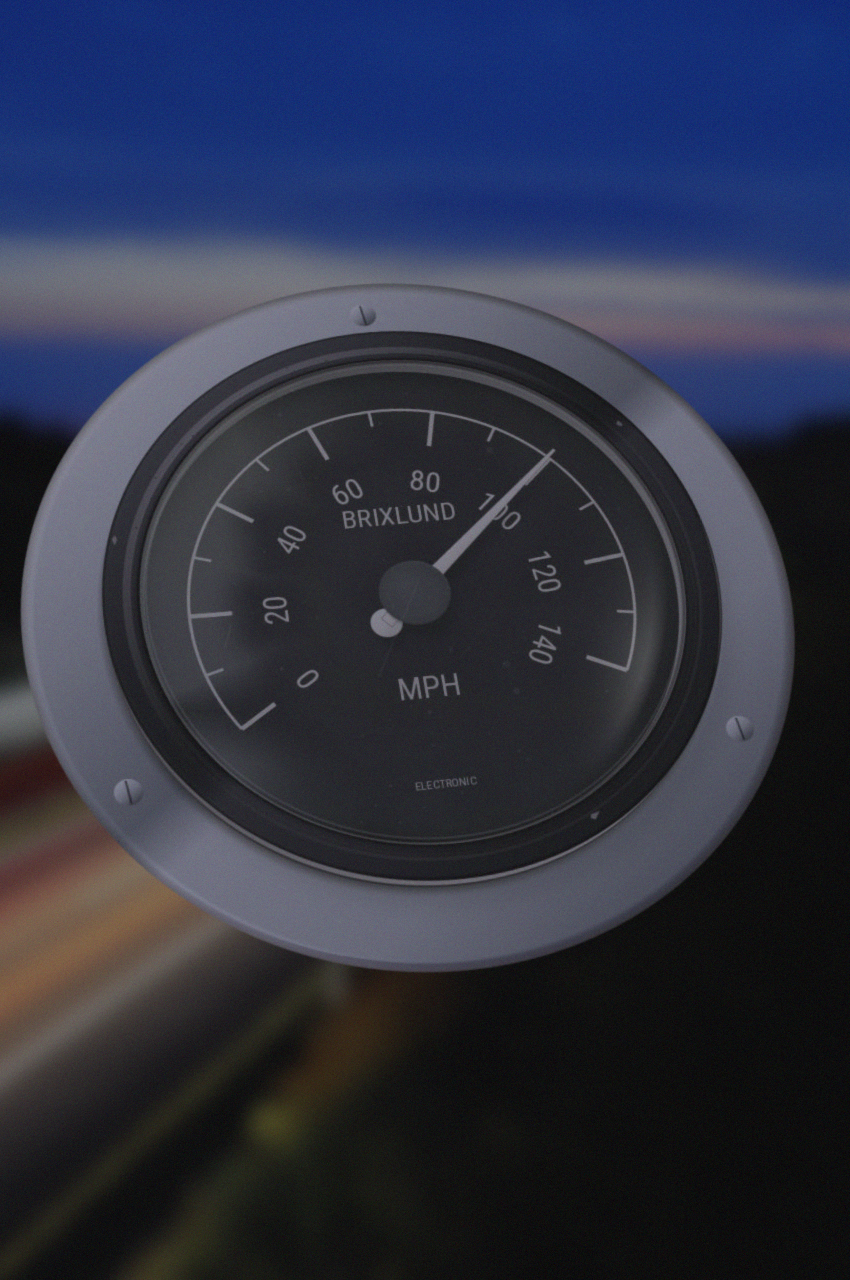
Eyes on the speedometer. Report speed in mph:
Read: 100 mph
